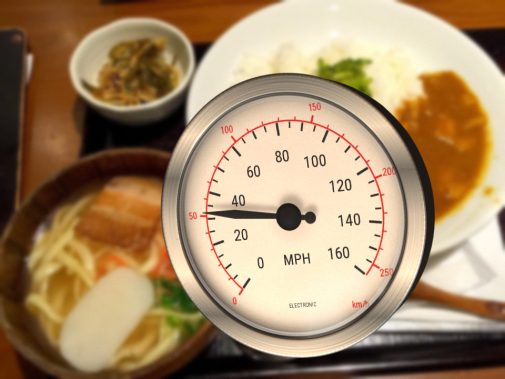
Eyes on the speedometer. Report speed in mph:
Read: 32.5 mph
